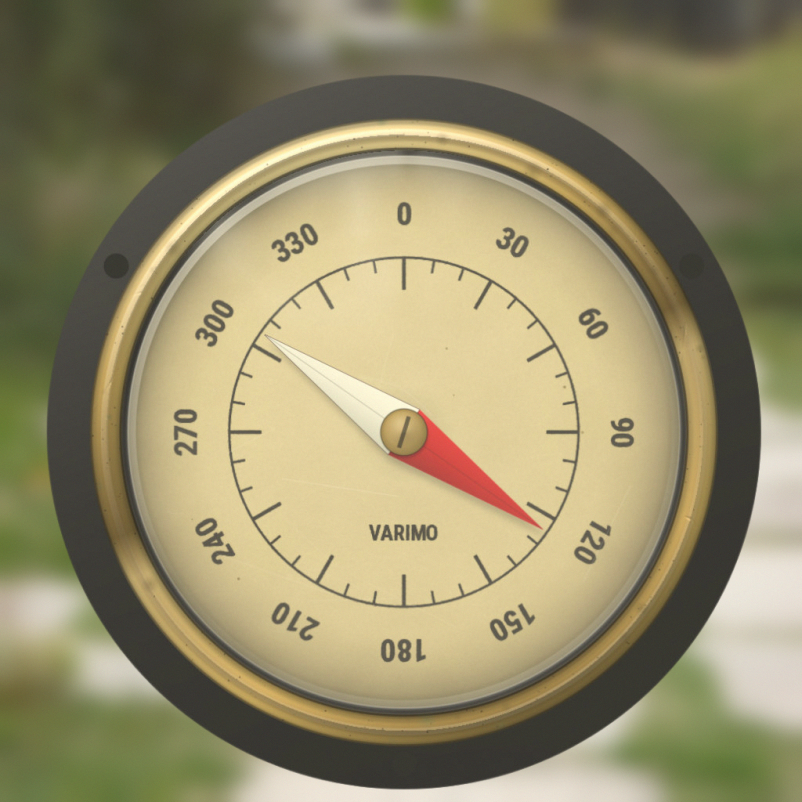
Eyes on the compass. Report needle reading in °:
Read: 125 °
